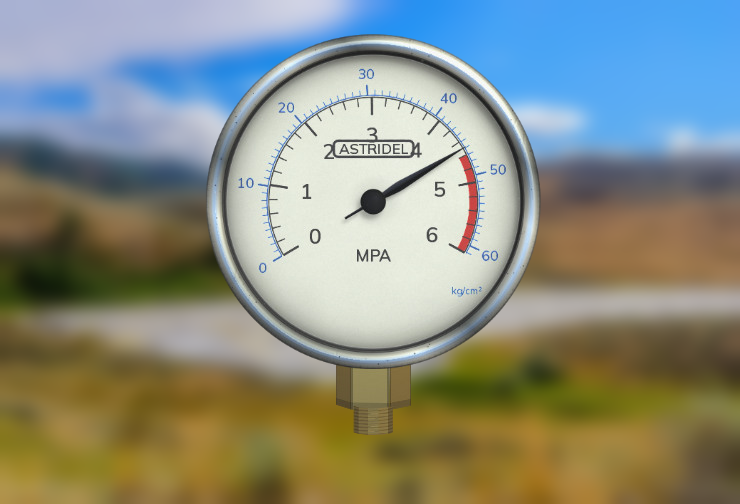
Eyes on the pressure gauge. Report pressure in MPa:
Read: 4.5 MPa
